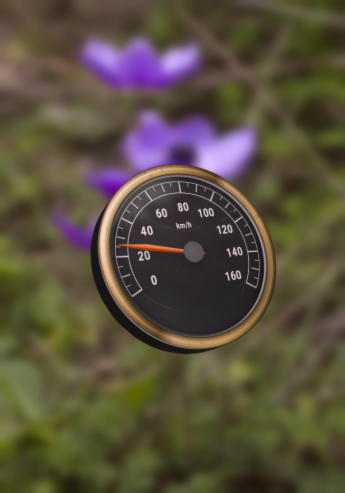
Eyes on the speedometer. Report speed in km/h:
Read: 25 km/h
